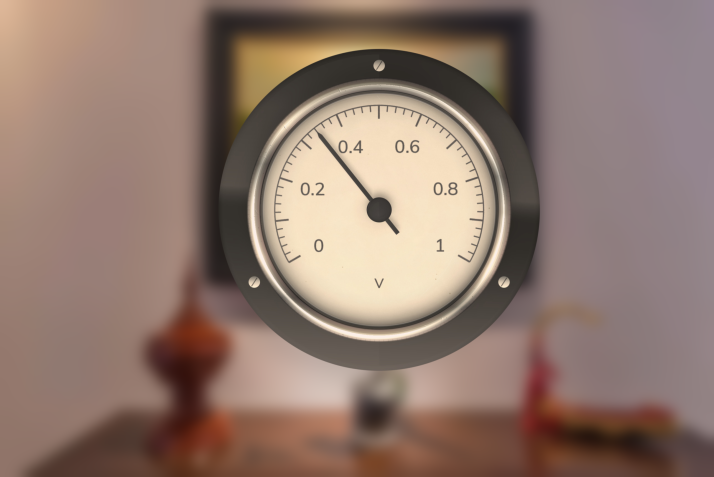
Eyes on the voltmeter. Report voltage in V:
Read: 0.34 V
